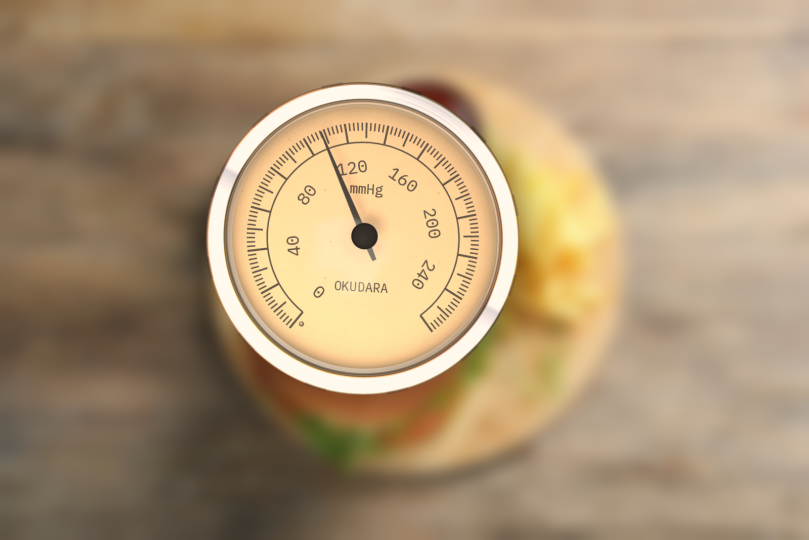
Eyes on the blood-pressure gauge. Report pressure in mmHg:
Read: 108 mmHg
